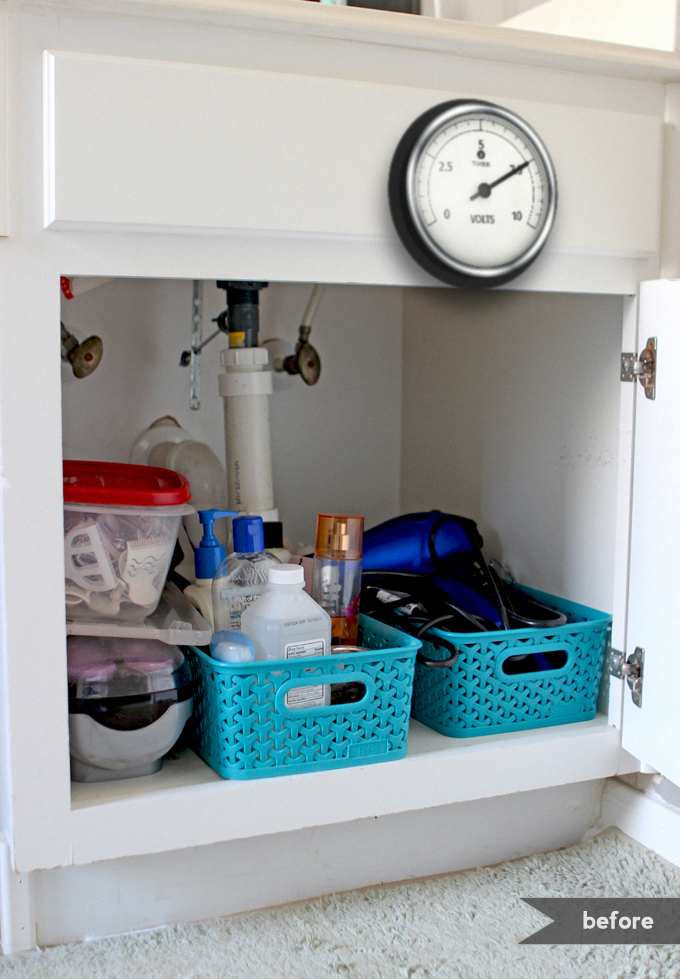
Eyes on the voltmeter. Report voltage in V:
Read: 7.5 V
